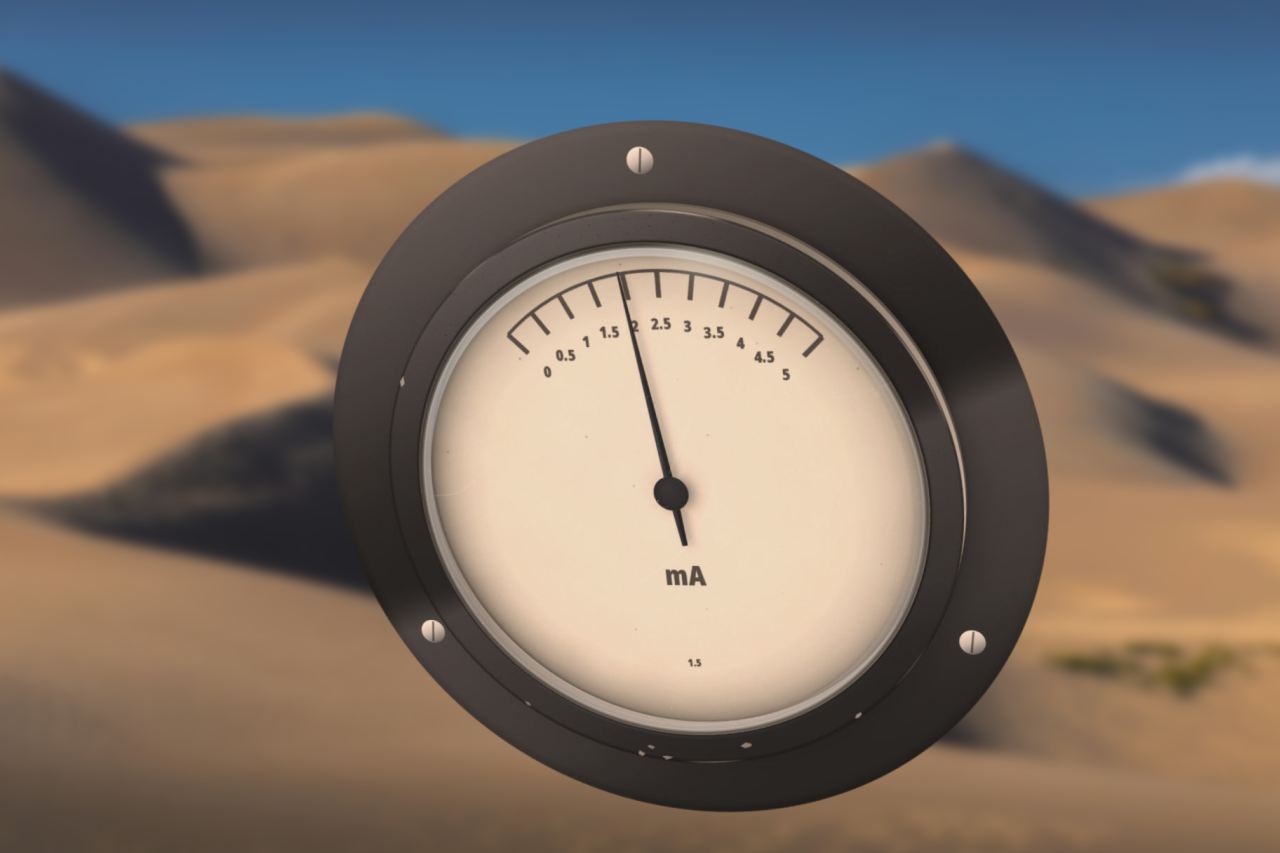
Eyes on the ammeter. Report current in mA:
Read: 2 mA
